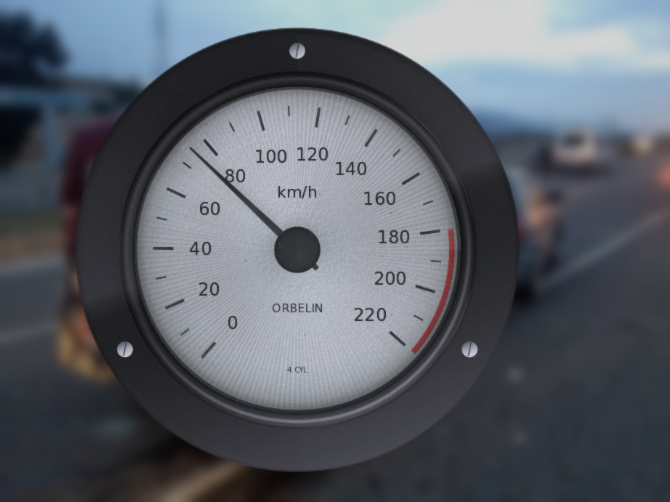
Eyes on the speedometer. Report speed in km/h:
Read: 75 km/h
